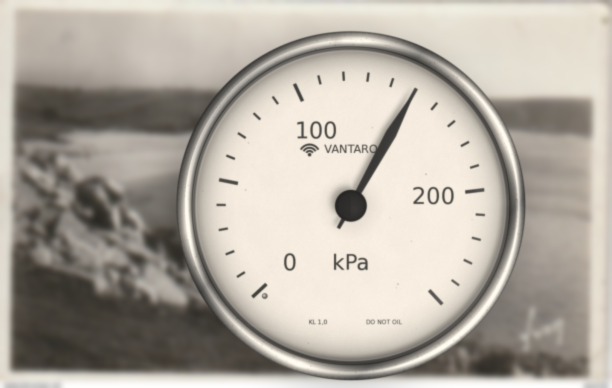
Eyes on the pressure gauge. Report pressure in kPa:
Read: 150 kPa
